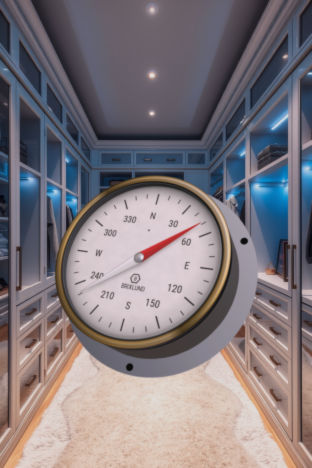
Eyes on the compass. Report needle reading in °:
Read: 50 °
